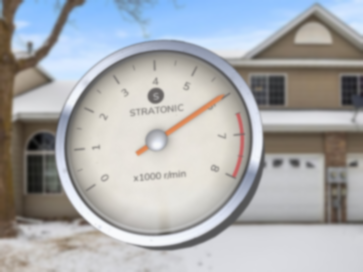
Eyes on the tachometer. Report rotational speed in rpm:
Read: 6000 rpm
